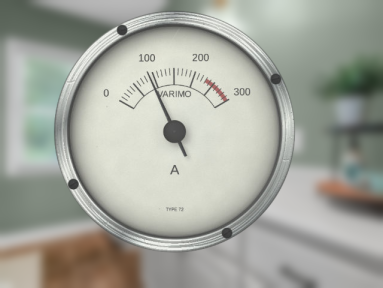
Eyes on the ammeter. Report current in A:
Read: 90 A
